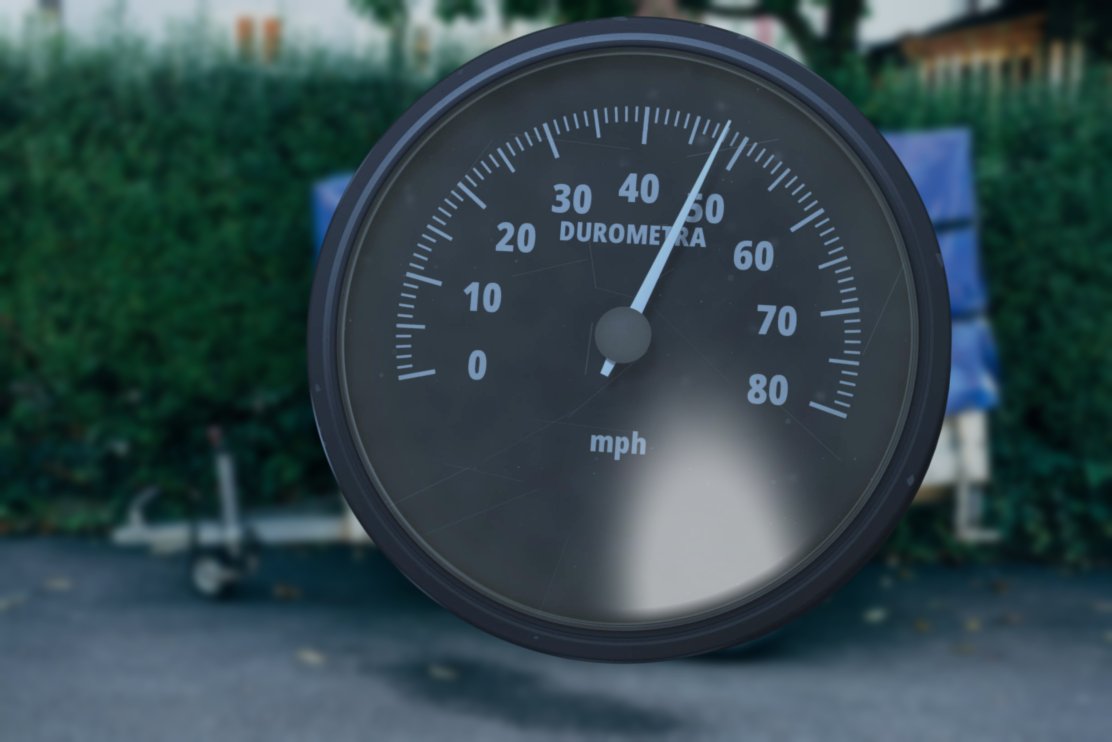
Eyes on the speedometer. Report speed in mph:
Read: 48 mph
